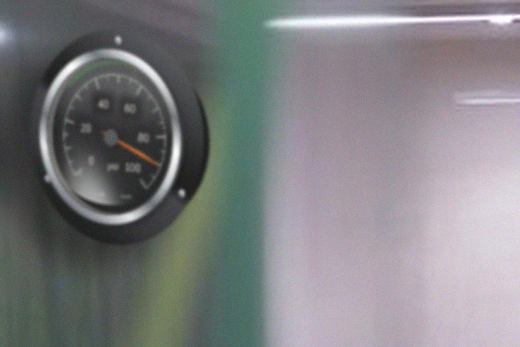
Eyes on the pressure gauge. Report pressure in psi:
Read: 90 psi
